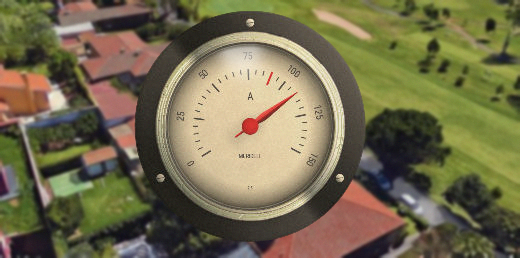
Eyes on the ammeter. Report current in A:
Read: 110 A
